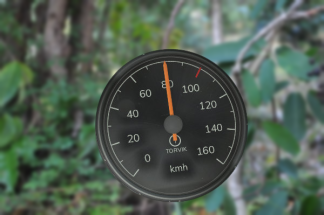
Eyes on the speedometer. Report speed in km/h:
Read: 80 km/h
